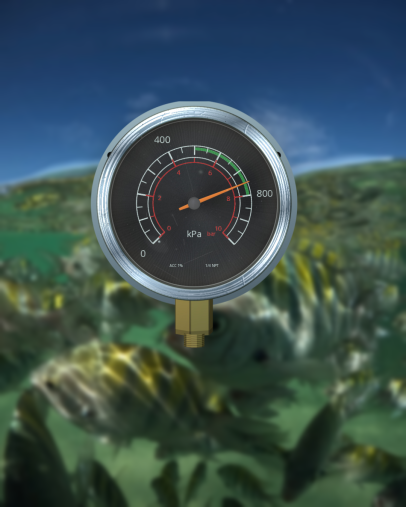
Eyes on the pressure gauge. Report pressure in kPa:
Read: 750 kPa
